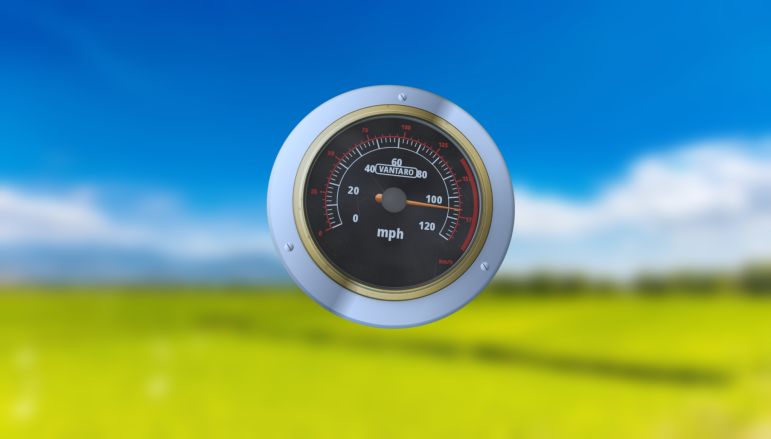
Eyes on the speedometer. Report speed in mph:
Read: 106 mph
